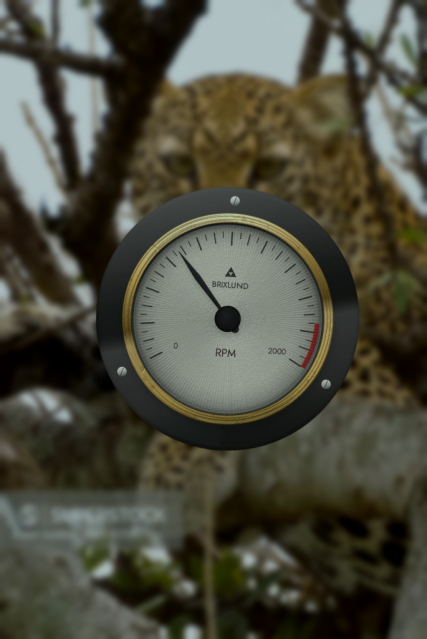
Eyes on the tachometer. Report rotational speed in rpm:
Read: 675 rpm
